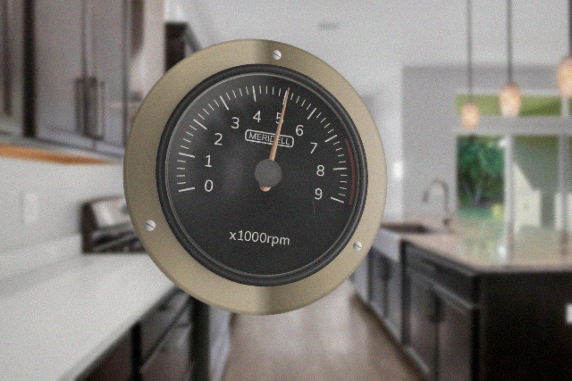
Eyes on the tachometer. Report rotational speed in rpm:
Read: 5000 rpm
